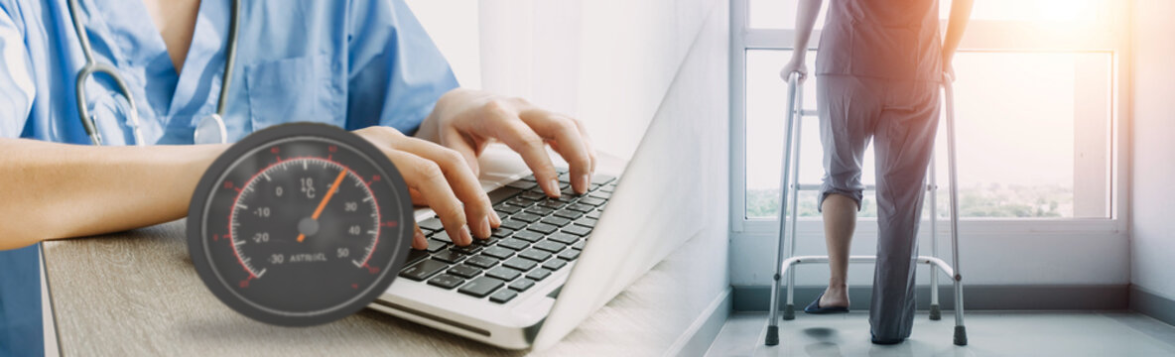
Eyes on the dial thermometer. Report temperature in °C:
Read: 20 °C
